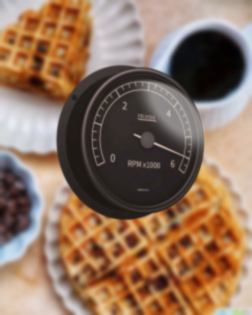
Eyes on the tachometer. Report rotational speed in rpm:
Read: 5600 rpm
